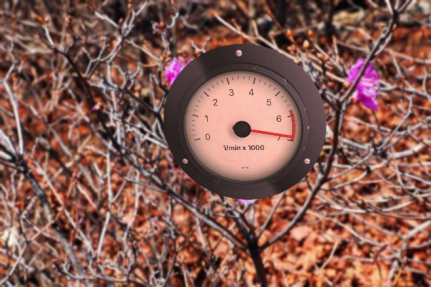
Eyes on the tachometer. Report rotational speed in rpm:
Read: 6800 rpm
